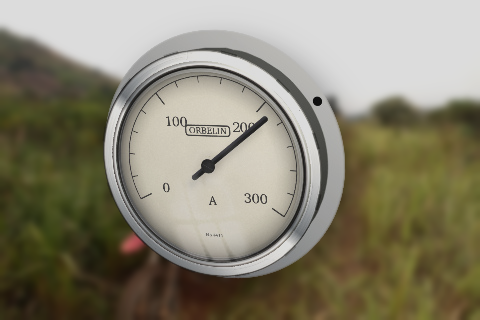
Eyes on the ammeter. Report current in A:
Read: 210 A
